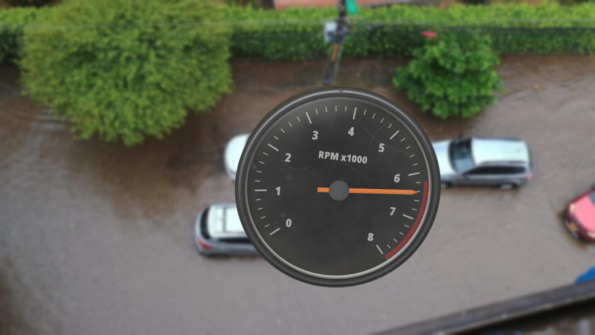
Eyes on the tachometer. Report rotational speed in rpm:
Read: 6400 rpm
